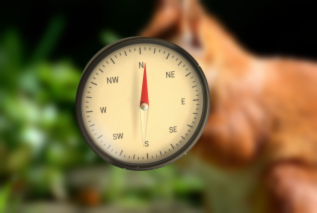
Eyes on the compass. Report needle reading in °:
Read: 5 °
